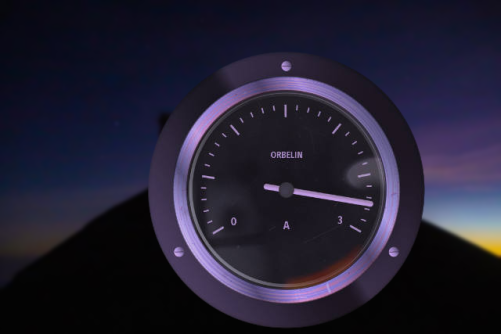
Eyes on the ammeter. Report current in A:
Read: 2.75 A
